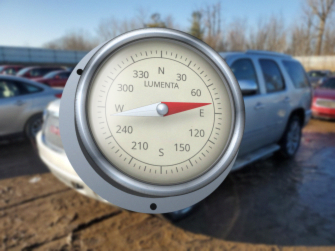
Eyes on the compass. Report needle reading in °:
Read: 80 °
